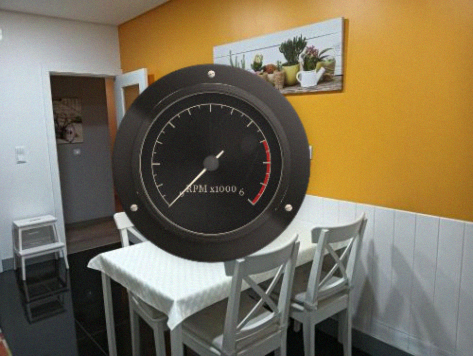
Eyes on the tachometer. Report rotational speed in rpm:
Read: 0 rpm
